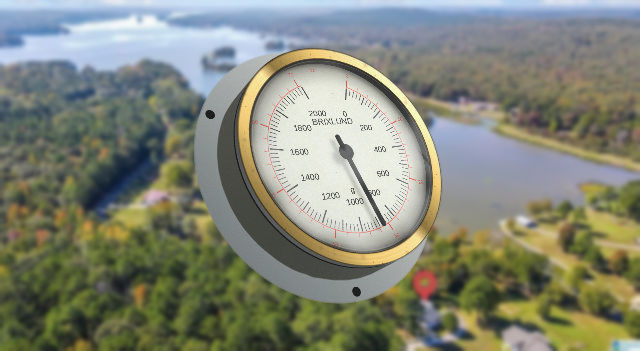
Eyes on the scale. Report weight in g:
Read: 900 g
